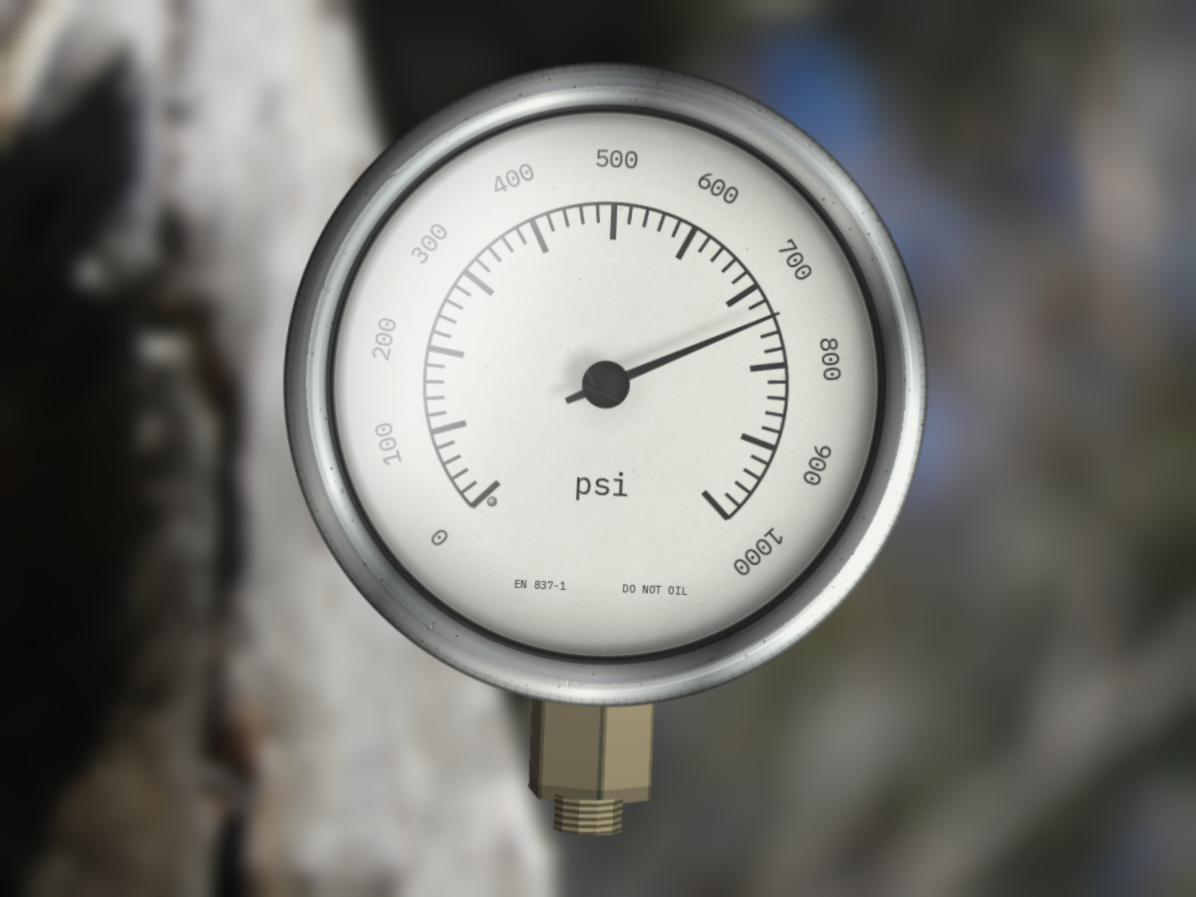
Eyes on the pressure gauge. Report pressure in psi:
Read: 740 psi
